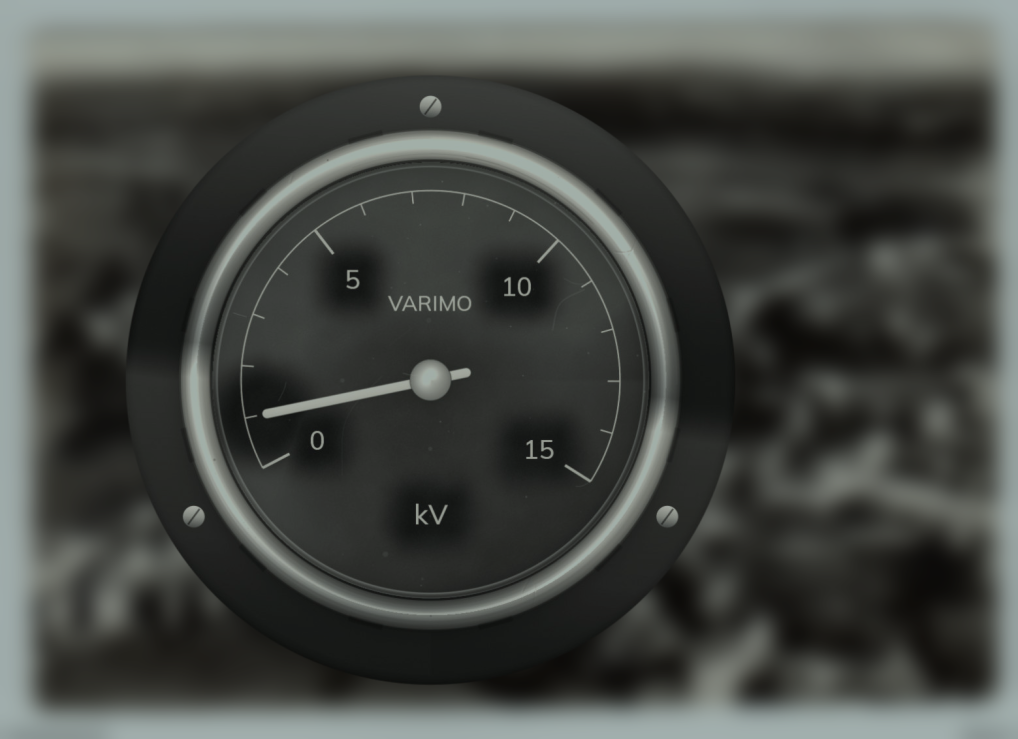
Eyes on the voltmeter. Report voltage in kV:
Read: 1 kV
